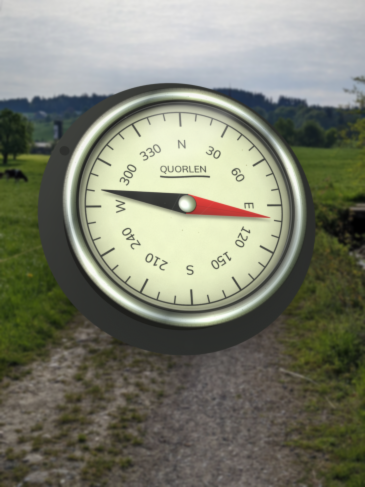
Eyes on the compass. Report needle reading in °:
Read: 100 °
